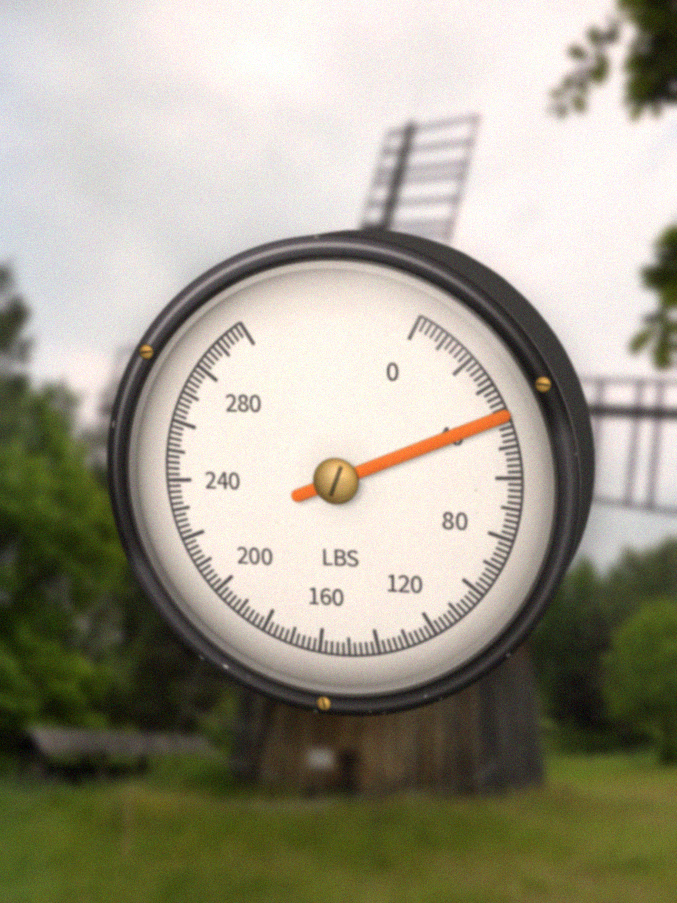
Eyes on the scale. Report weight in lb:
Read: 40 lb
